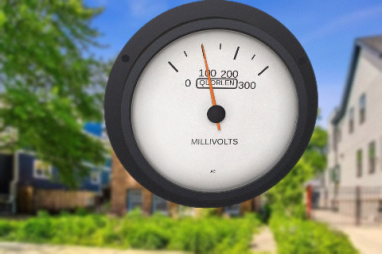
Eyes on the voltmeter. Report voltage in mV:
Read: 100 mV
